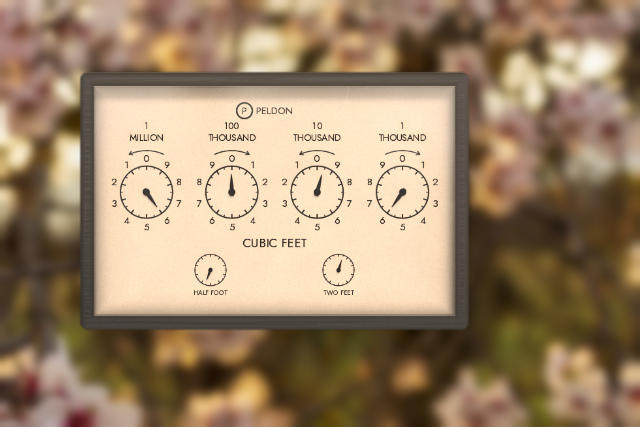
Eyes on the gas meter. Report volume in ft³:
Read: 599600 ft³
